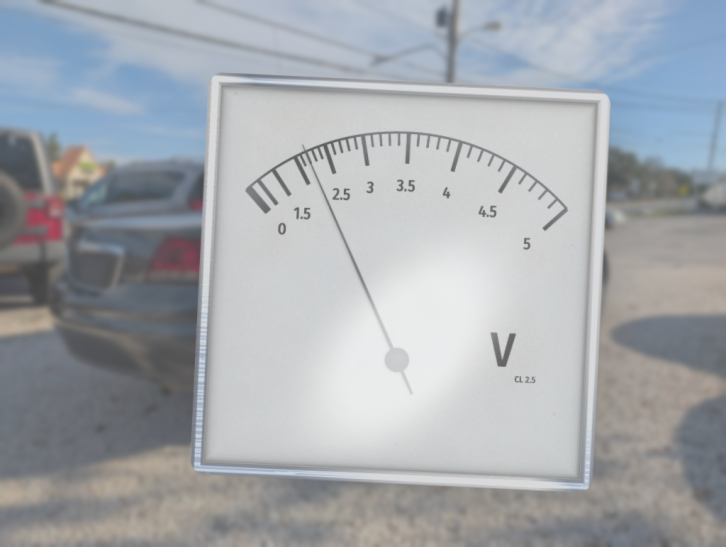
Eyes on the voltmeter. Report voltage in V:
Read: 2.2 V
